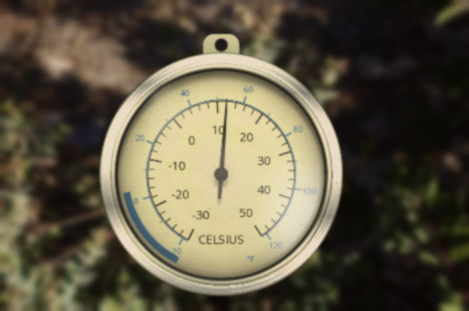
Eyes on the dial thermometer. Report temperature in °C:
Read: 12 °C
